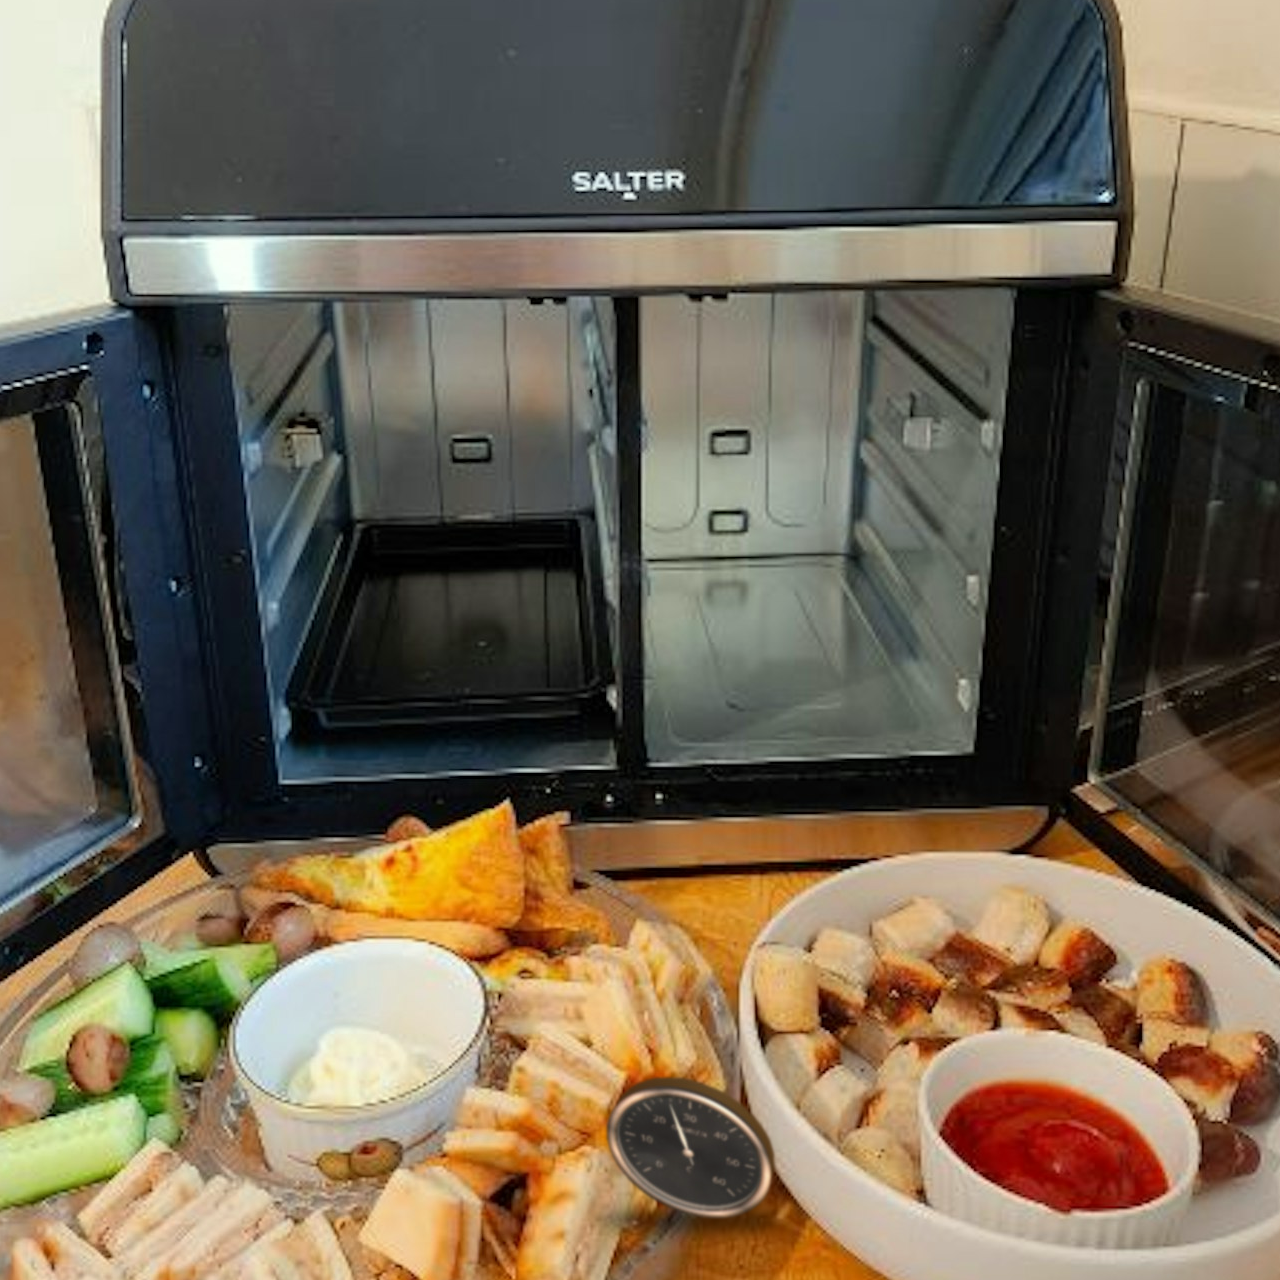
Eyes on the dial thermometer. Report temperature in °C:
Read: 26 °C
